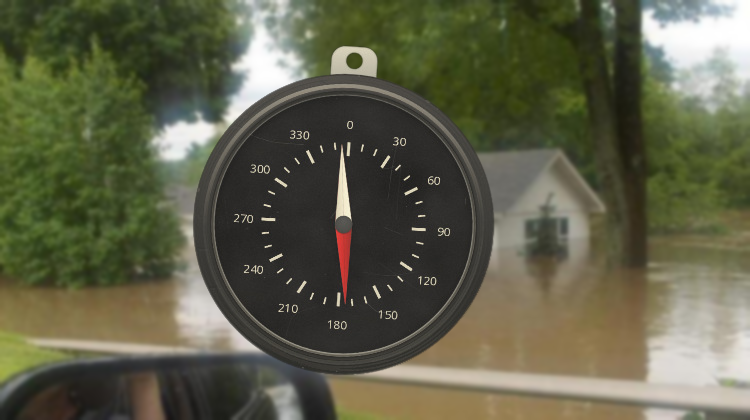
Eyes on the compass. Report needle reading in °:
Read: 175 °
